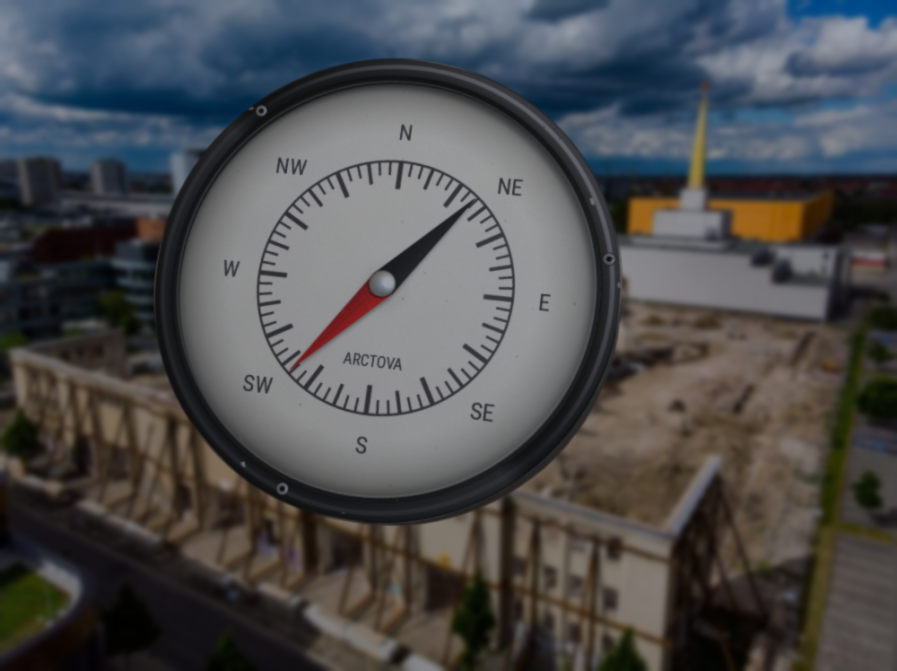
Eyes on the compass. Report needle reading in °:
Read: 220 °
